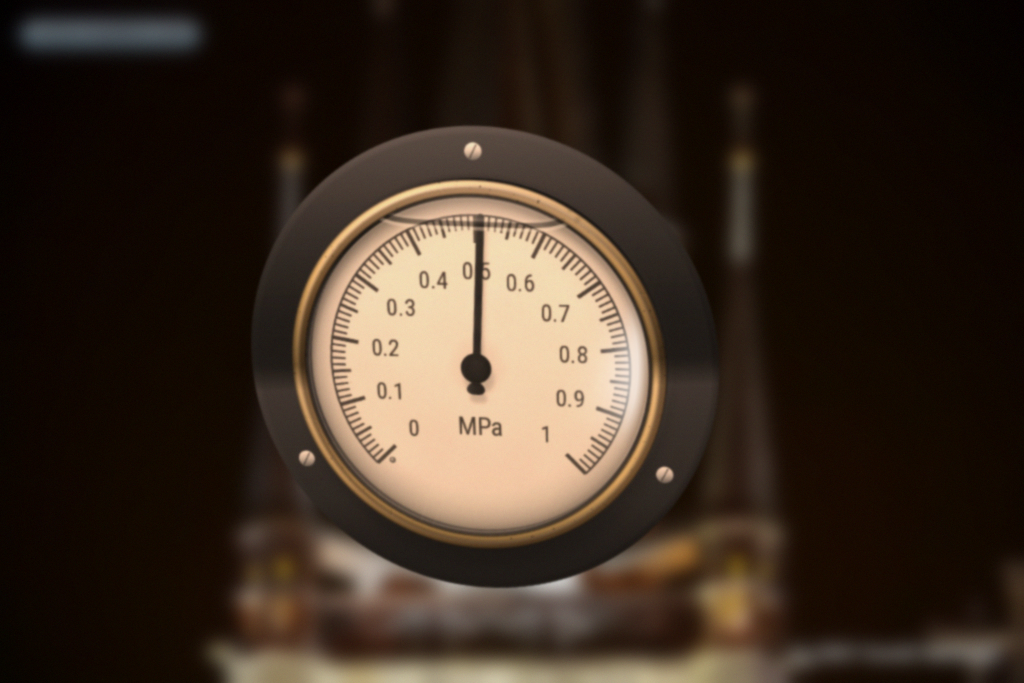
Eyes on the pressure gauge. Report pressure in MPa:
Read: 0.51 MPa
